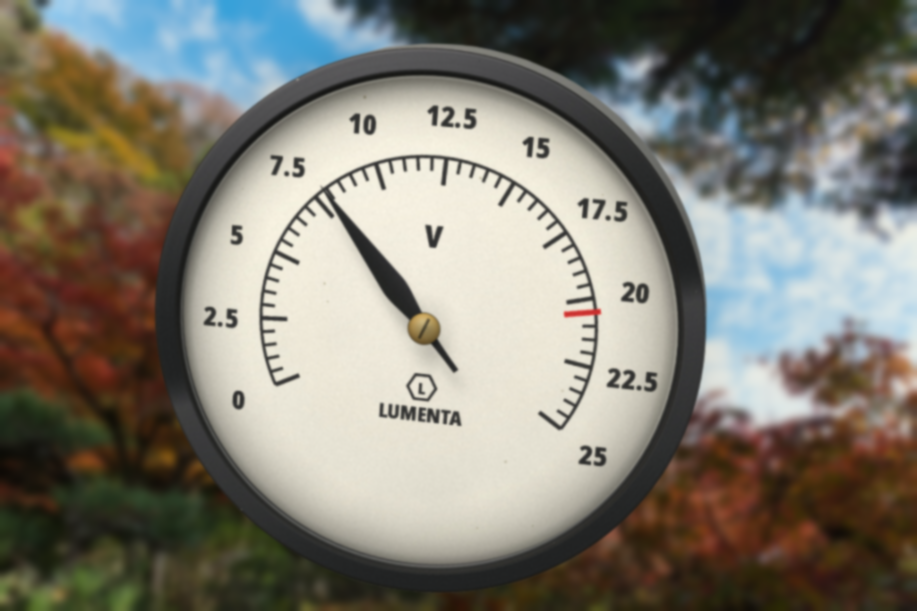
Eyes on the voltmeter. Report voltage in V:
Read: 8 V
